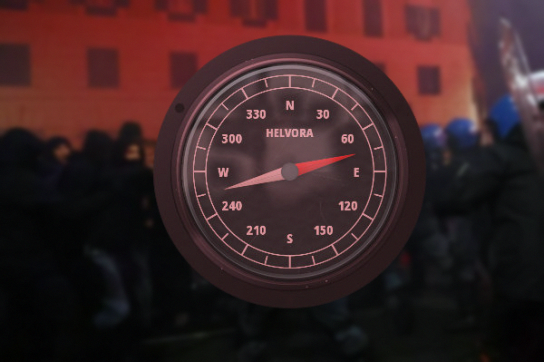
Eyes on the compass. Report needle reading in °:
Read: 75 °
